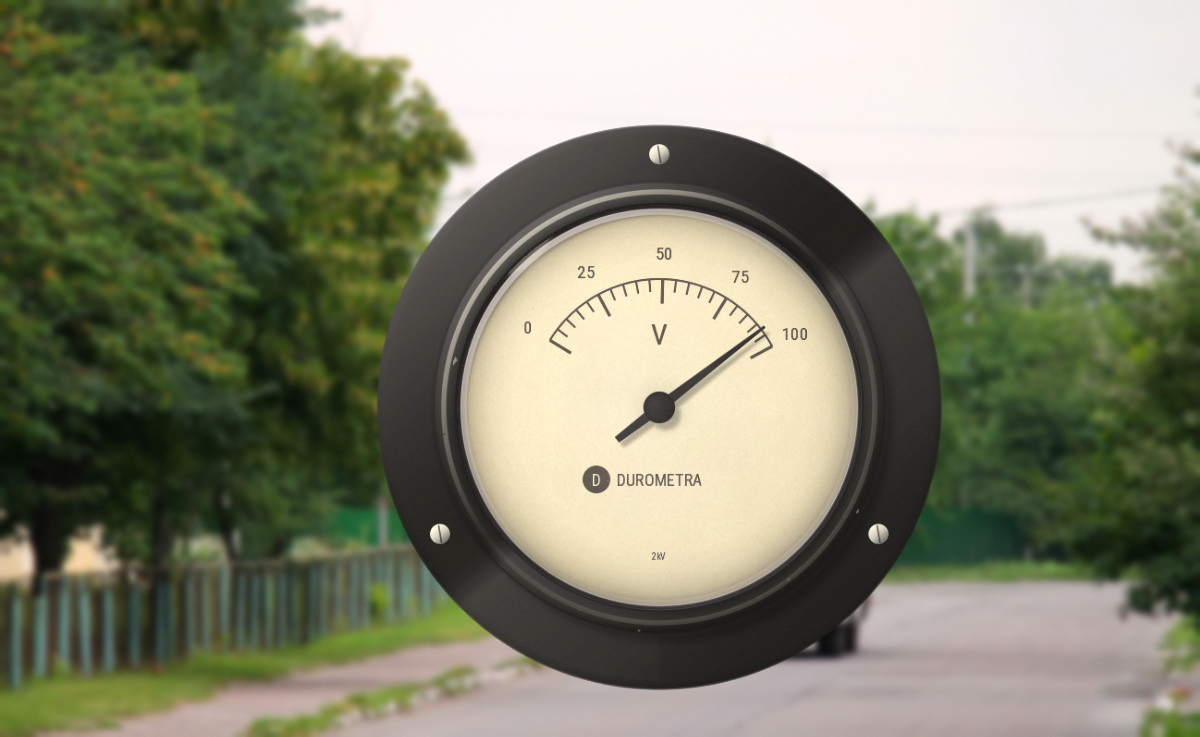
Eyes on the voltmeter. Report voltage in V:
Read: 92.5 V
